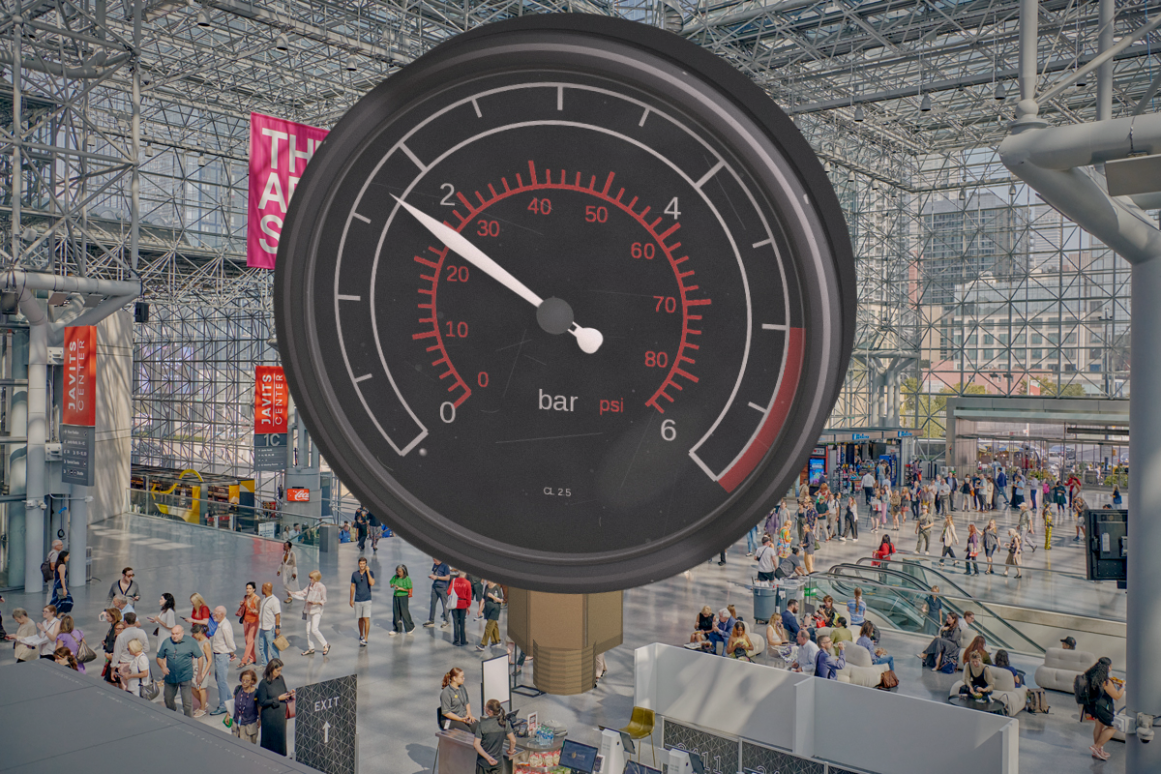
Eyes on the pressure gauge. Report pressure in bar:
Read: 1.75 bar
